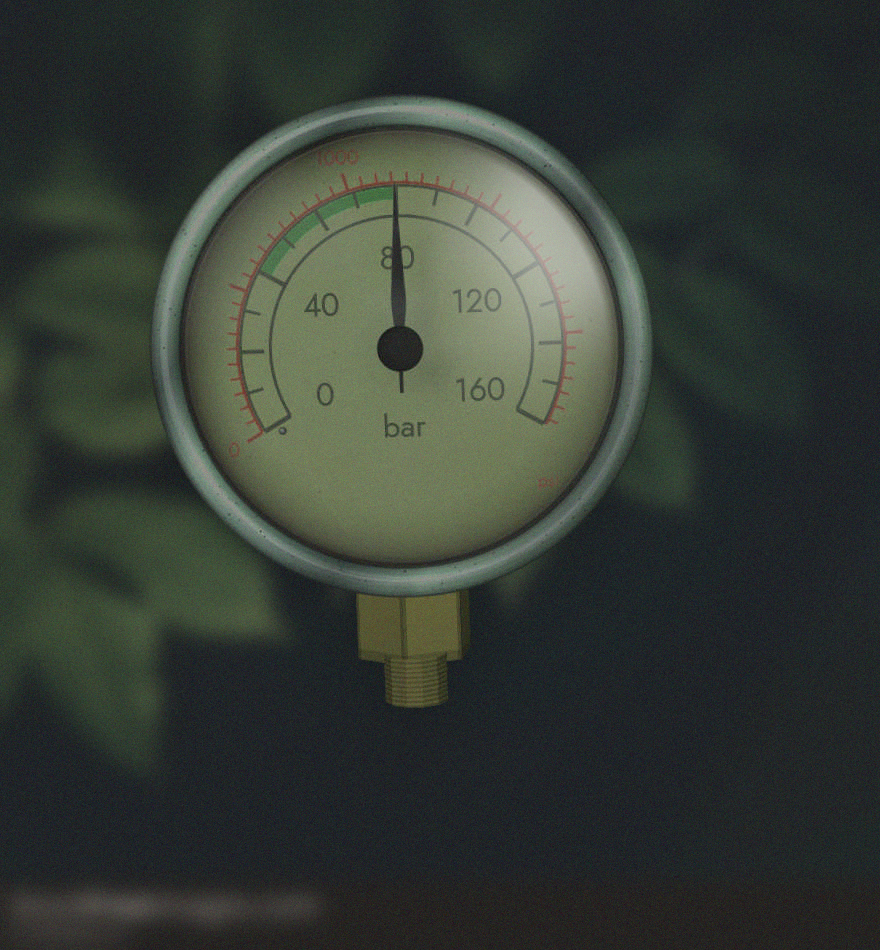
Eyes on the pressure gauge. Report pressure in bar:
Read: 80 bar
